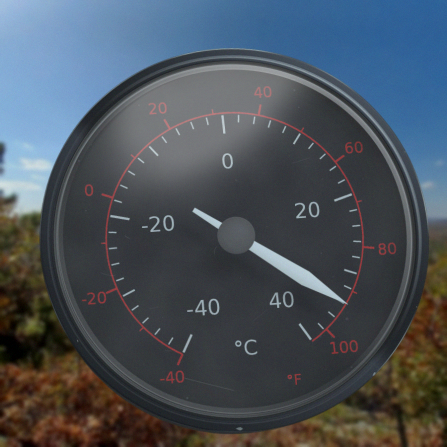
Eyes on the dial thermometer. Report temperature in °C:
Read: 34 °C
